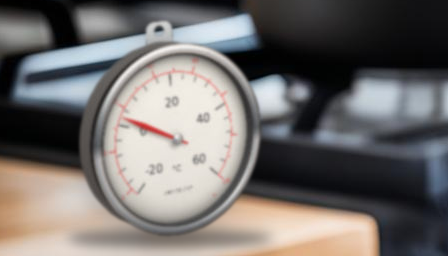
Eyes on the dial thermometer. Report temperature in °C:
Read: 2 °C
